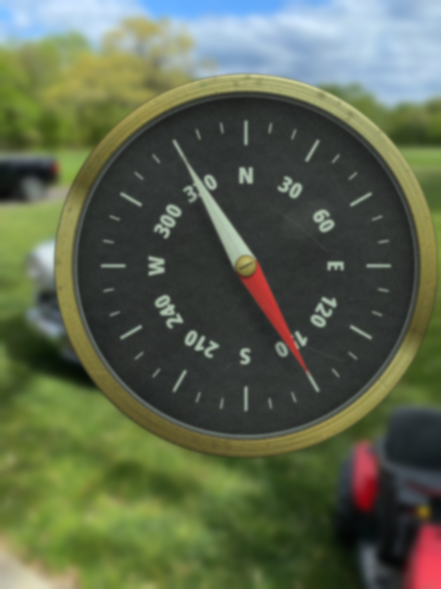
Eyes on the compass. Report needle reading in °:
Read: 150 °
